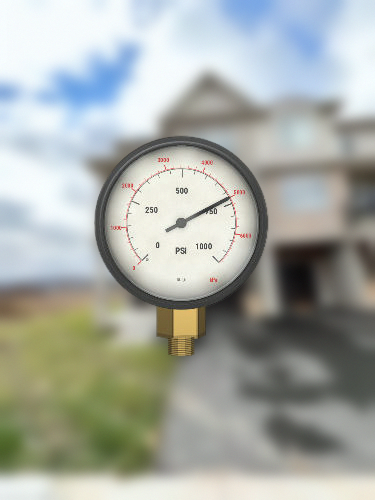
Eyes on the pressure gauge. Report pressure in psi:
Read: 725 psi
